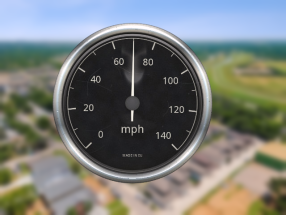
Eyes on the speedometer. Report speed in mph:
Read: 70 mph
